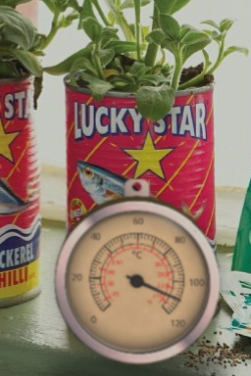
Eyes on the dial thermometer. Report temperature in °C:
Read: 110 °C
